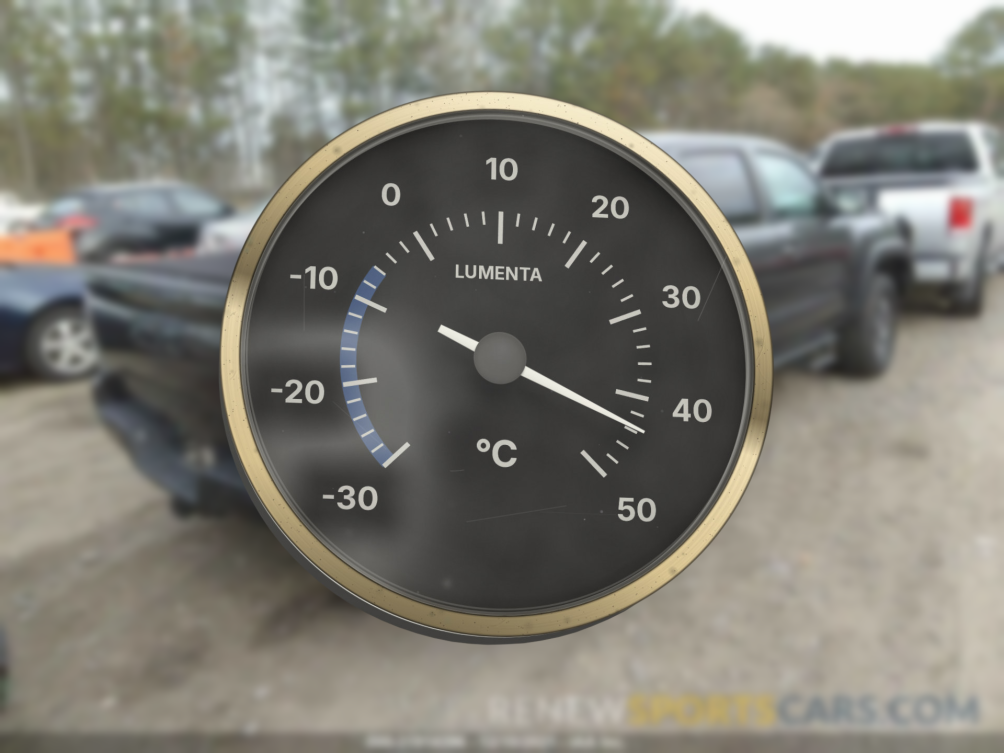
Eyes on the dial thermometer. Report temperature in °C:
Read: 44 °C
